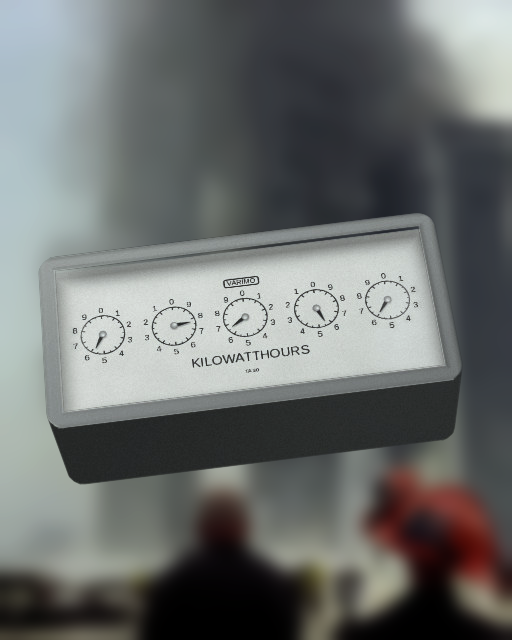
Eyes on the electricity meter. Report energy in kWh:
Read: 57656 kWh
